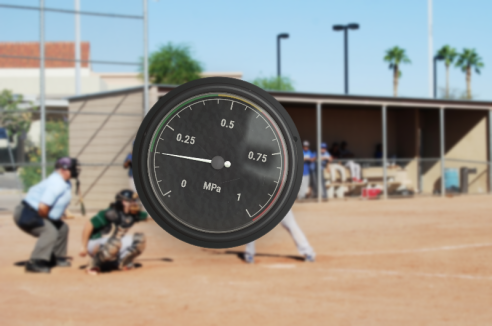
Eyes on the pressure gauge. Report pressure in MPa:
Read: 0.15 MPa
